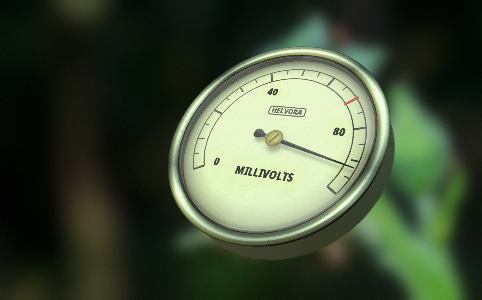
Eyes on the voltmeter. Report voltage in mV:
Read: 92.5 mV
